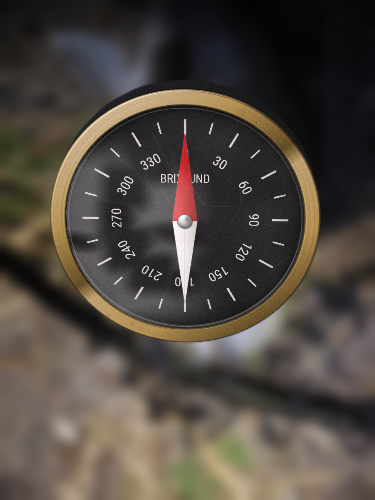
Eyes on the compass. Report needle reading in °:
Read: 0 °
